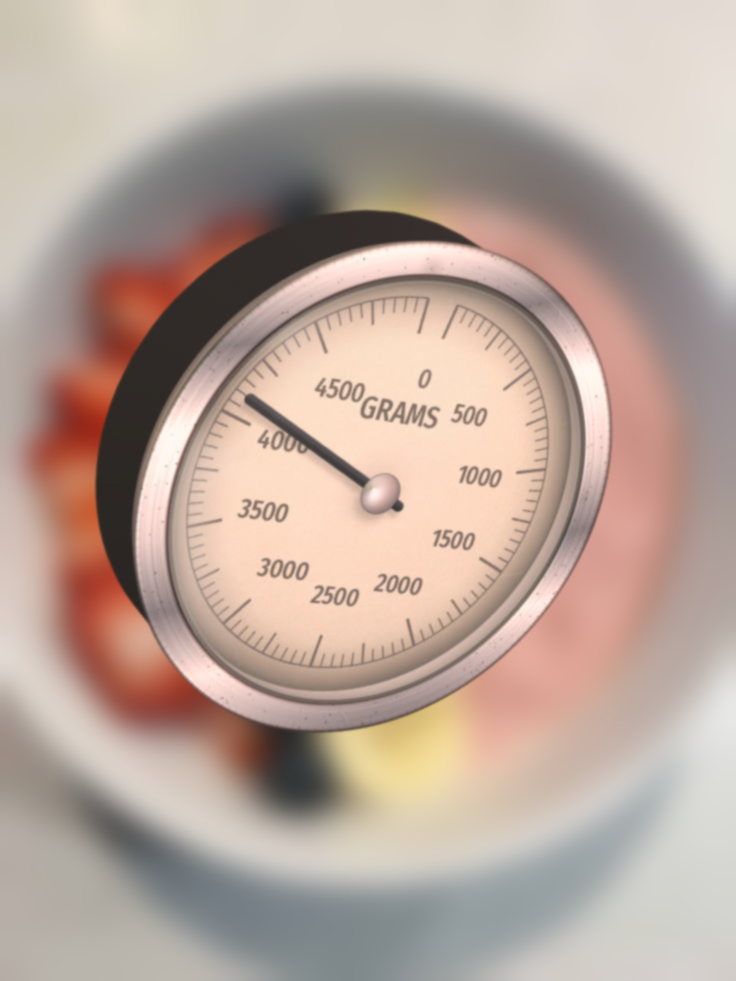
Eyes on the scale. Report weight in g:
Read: 4100 g
